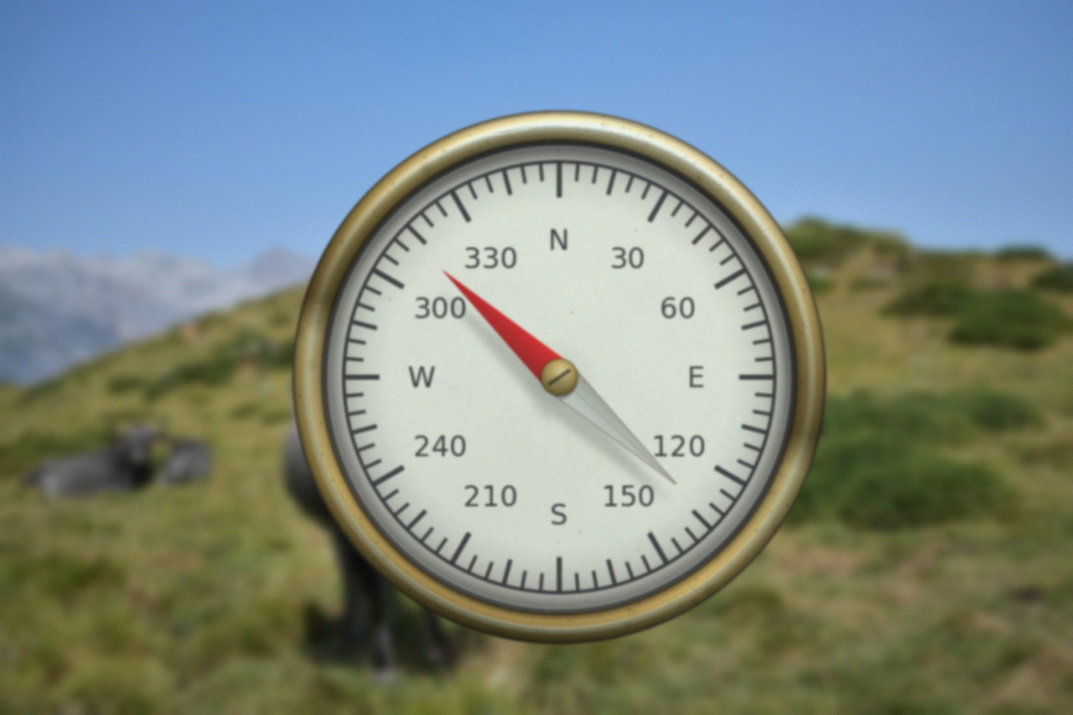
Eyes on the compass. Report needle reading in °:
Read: 312.5 °
